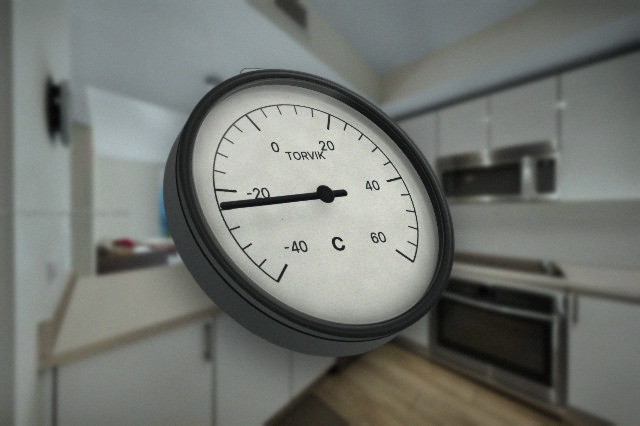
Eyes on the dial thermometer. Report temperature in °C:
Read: -24 °C
